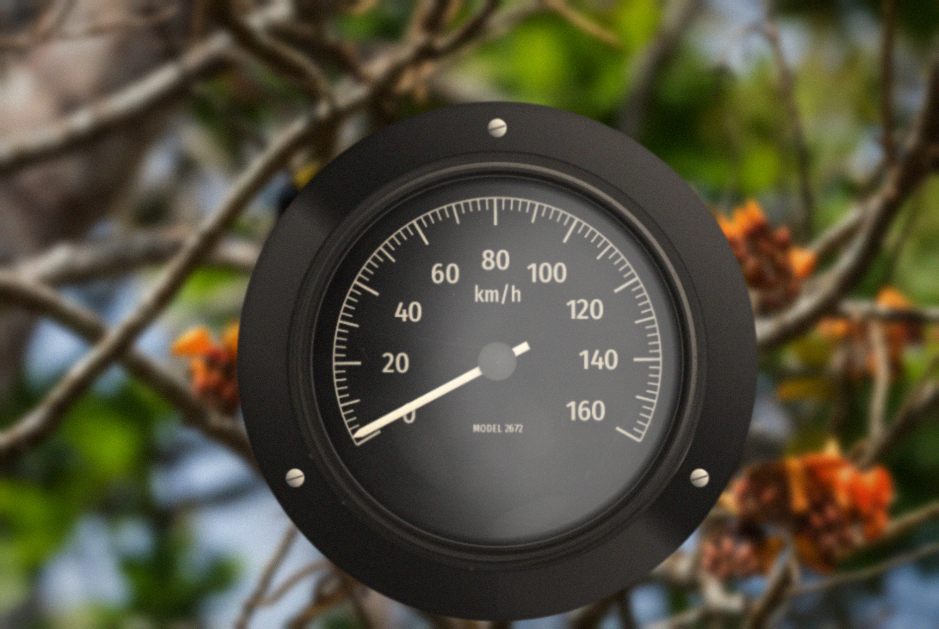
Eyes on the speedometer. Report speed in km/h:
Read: 2 km/h
